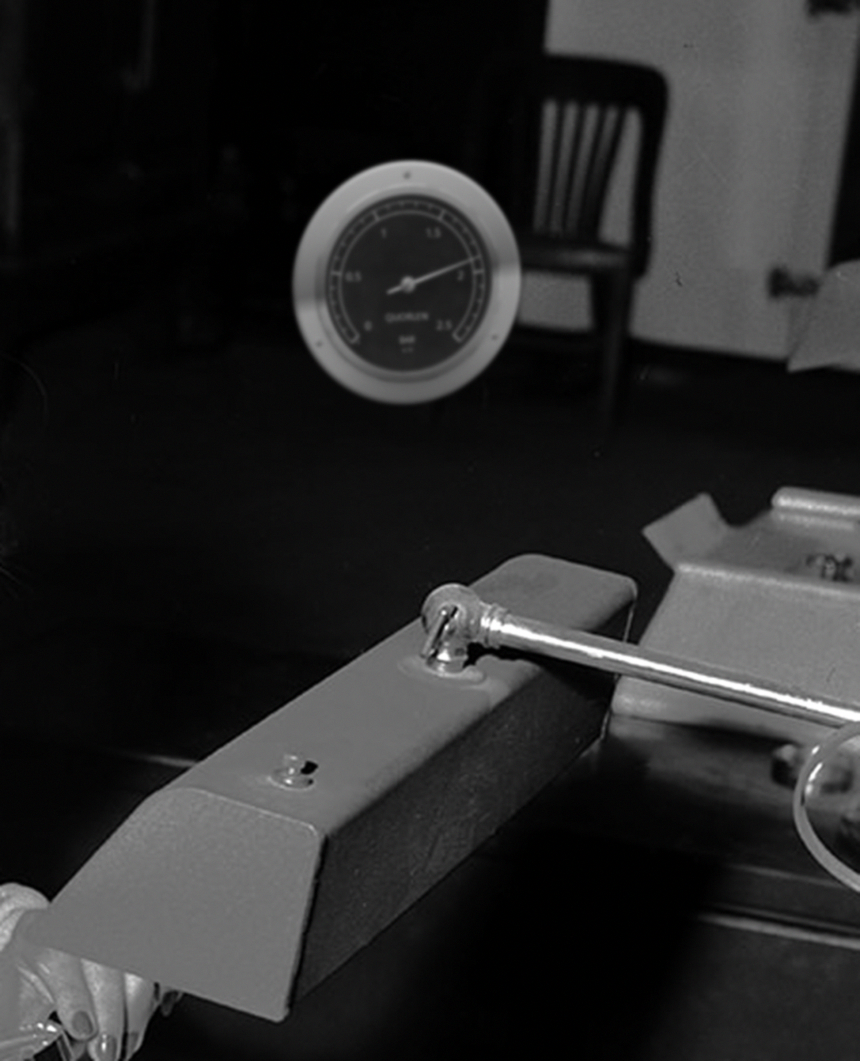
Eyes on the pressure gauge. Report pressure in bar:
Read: 1.9 bar
